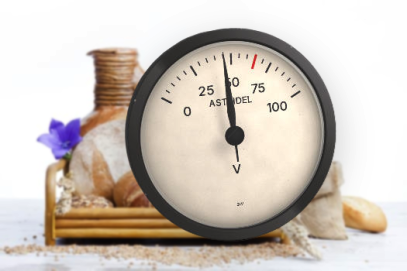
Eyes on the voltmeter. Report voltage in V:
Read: 45 V
